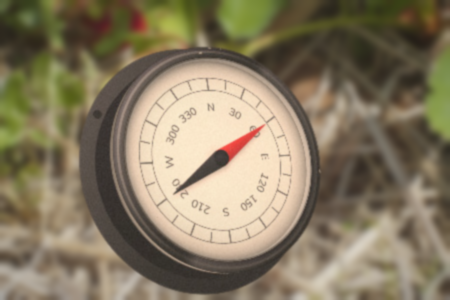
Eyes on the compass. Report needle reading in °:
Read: 60 °
